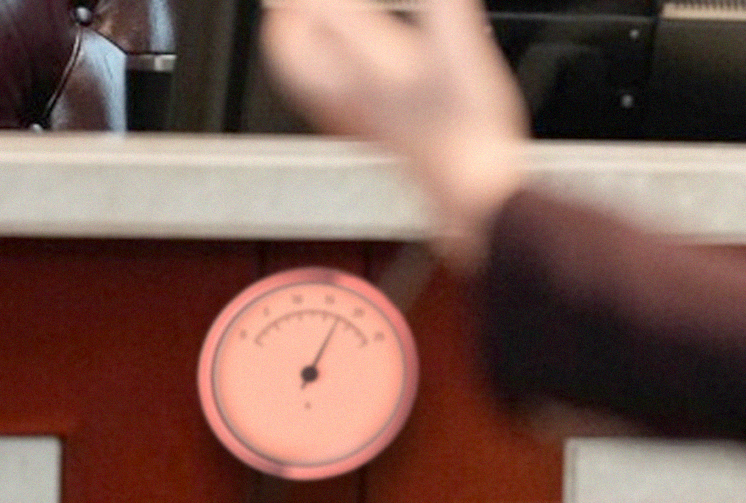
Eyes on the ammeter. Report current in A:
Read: 17.5 A
